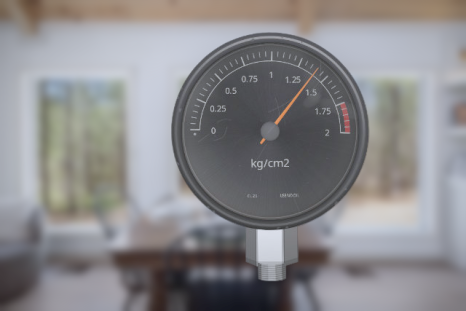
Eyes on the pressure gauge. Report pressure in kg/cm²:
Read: 1.4 kg/cm²
